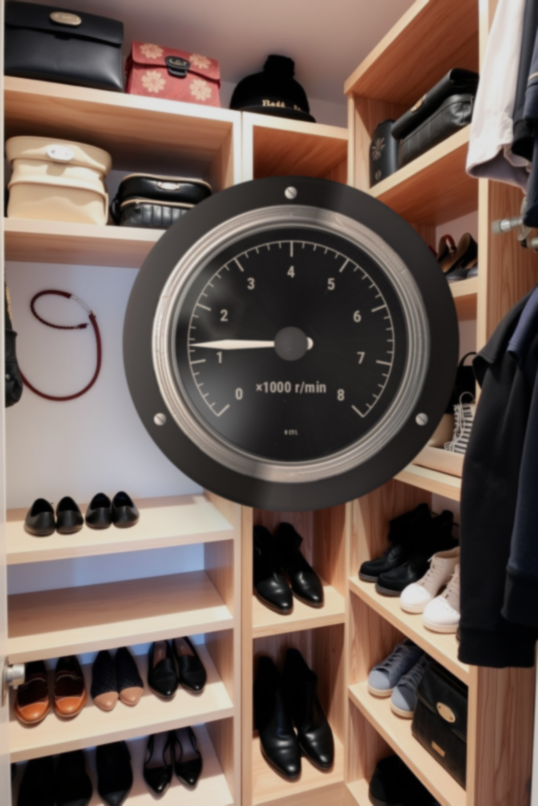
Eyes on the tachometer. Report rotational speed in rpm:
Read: 1300 rpm
